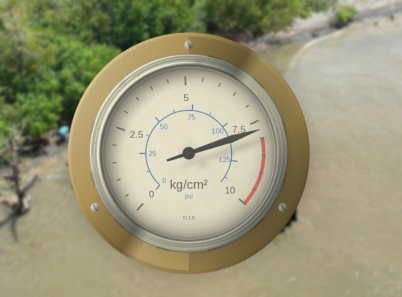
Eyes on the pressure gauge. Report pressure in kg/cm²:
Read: 7.75 kg/cm²
